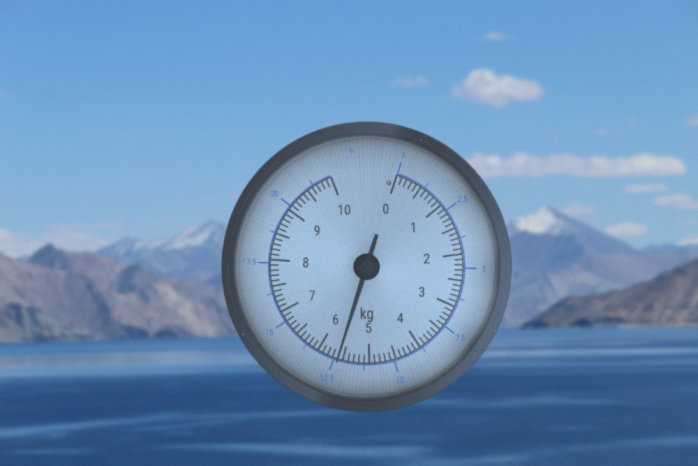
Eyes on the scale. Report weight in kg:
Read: 5.6 kg
